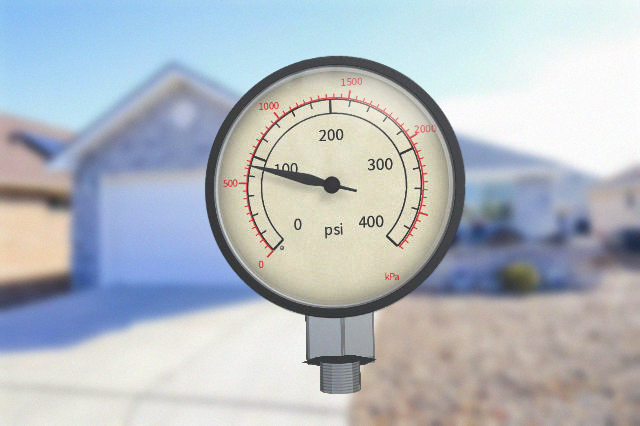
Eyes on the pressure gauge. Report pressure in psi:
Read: 90 psi
